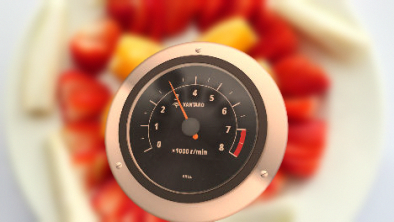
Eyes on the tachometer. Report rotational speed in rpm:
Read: 3000 rpm
